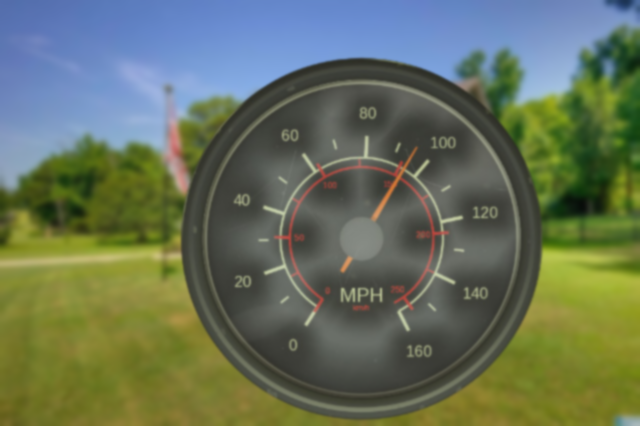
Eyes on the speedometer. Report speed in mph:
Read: 95 mph
